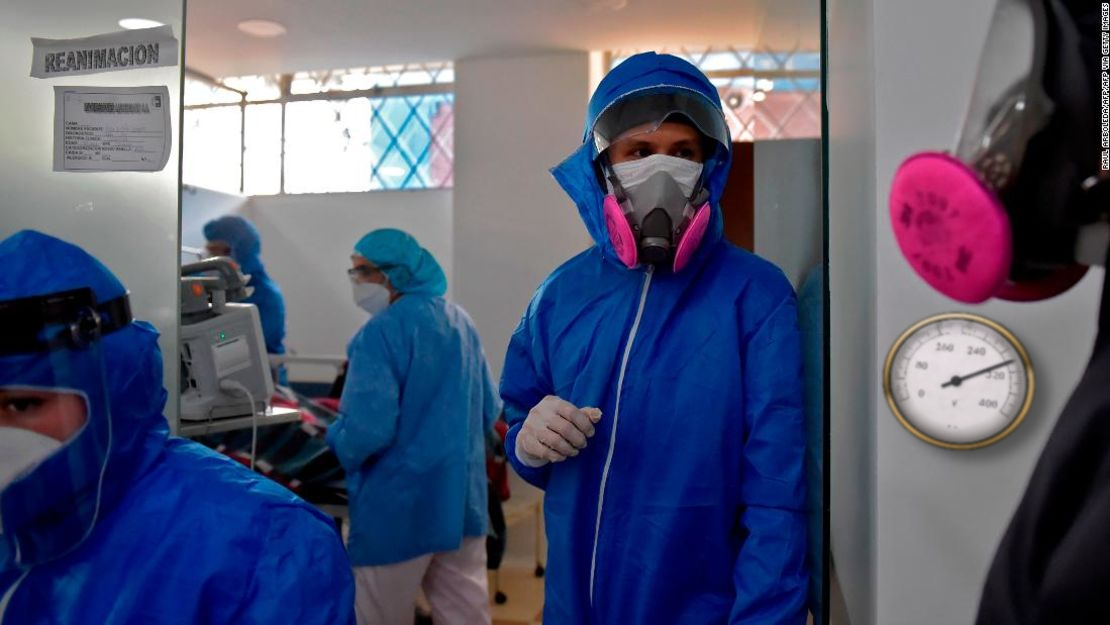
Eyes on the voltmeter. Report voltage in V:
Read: 300 V
